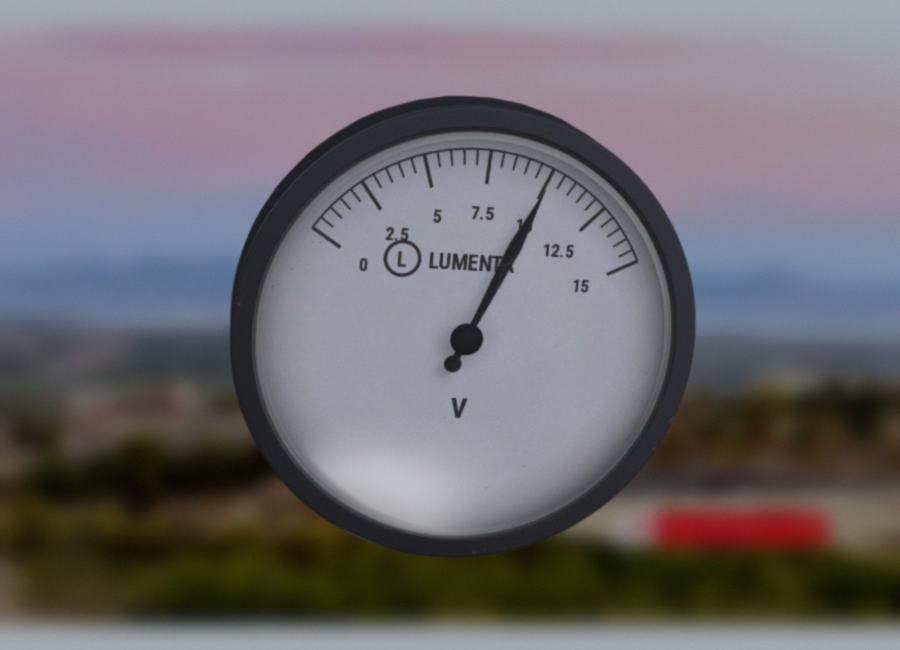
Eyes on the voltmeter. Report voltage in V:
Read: 10 V
